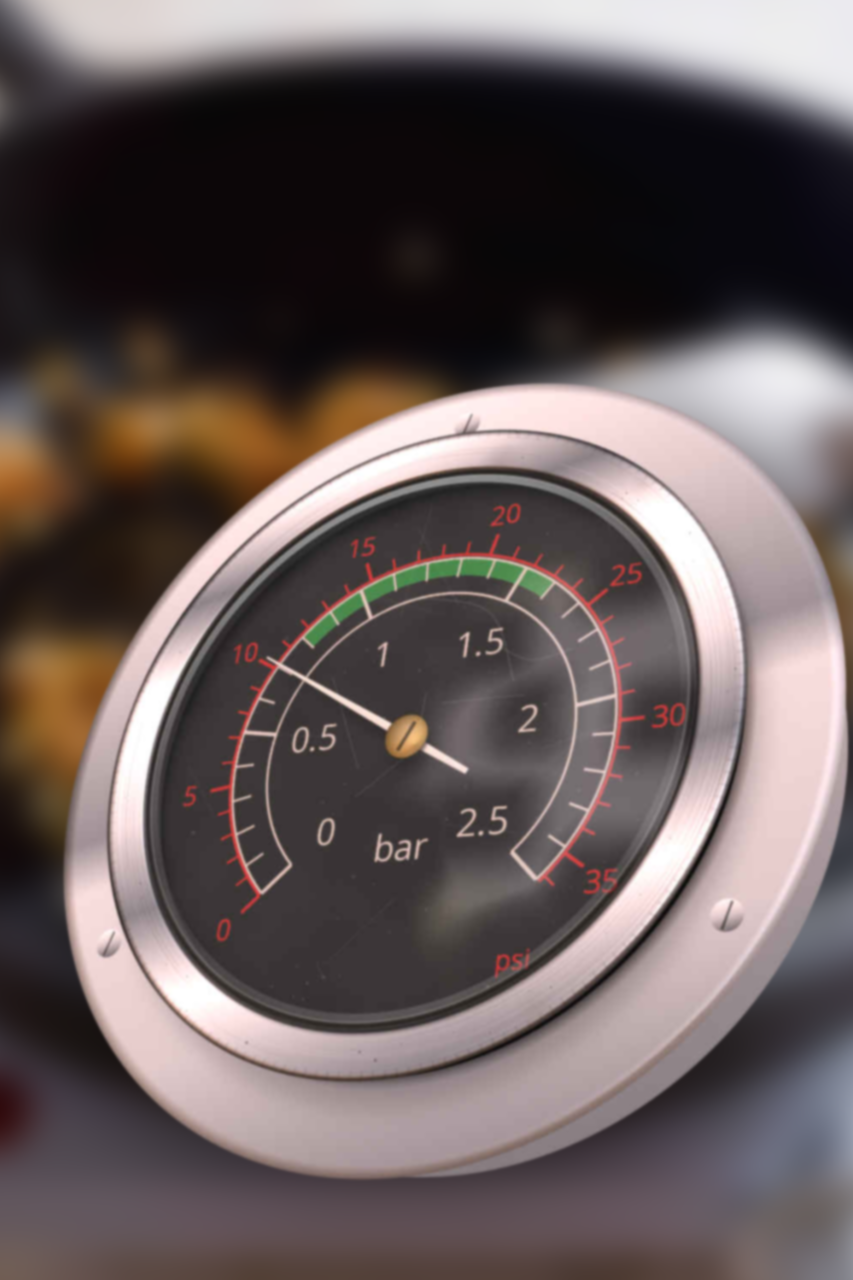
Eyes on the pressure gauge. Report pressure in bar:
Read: 0.7 bar
